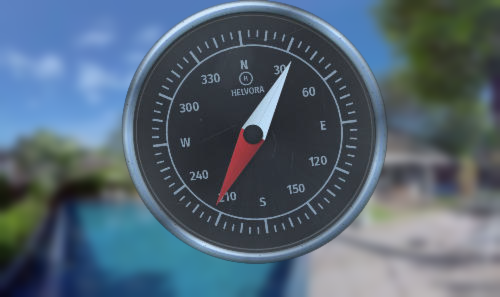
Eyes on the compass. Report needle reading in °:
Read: 215 °
